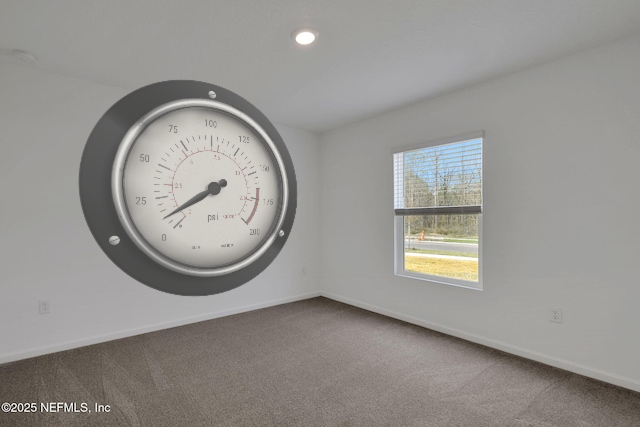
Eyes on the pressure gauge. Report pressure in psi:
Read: 10 psi
